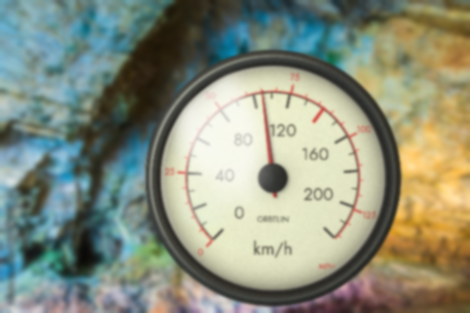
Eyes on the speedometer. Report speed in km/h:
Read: 105 km/h
